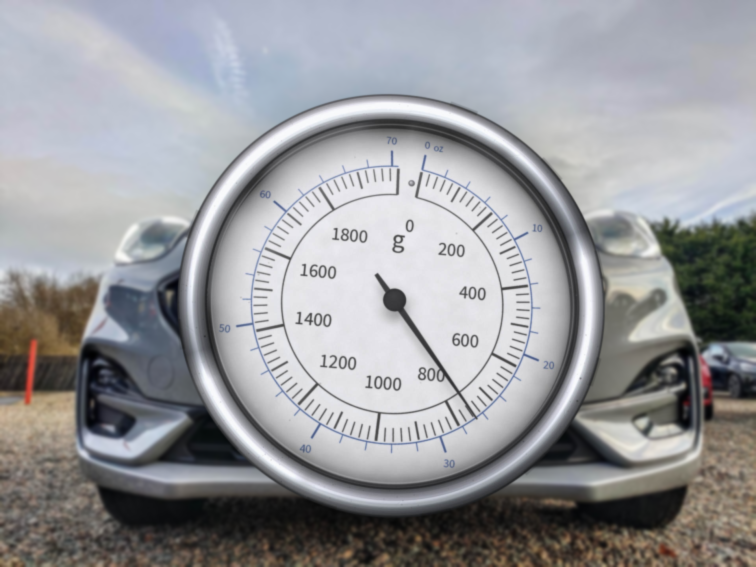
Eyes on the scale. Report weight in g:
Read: 760 g
